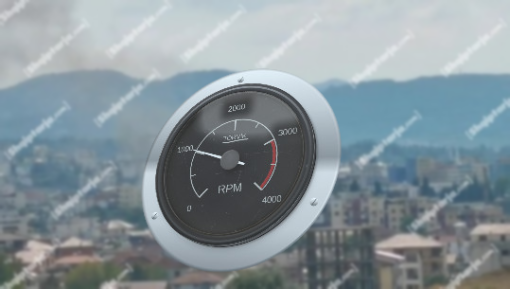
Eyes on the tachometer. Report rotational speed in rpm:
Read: 1000 rpm
